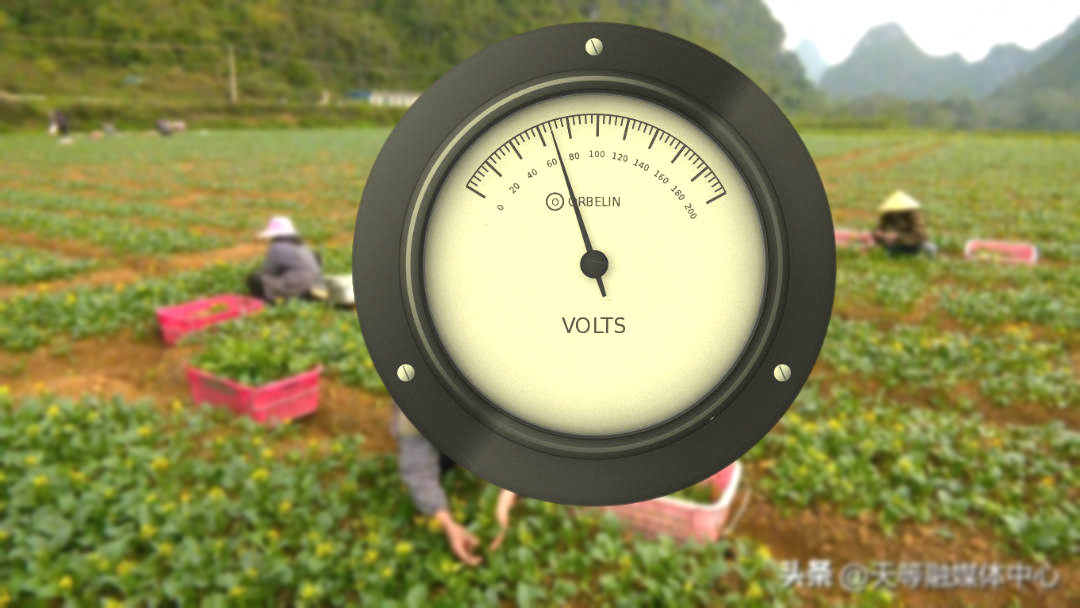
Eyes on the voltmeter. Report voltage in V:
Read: 68 V
